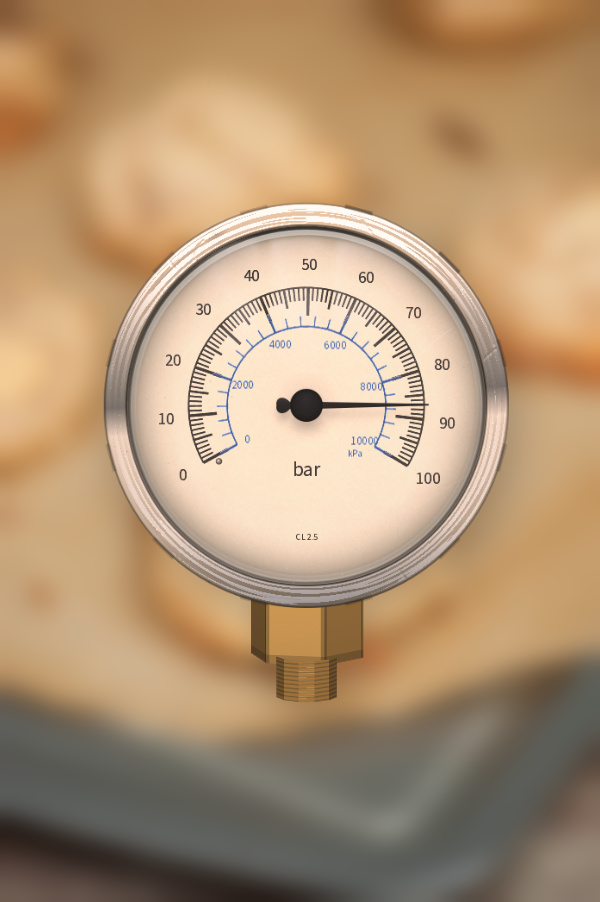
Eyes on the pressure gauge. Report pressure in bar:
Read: 87 bar
